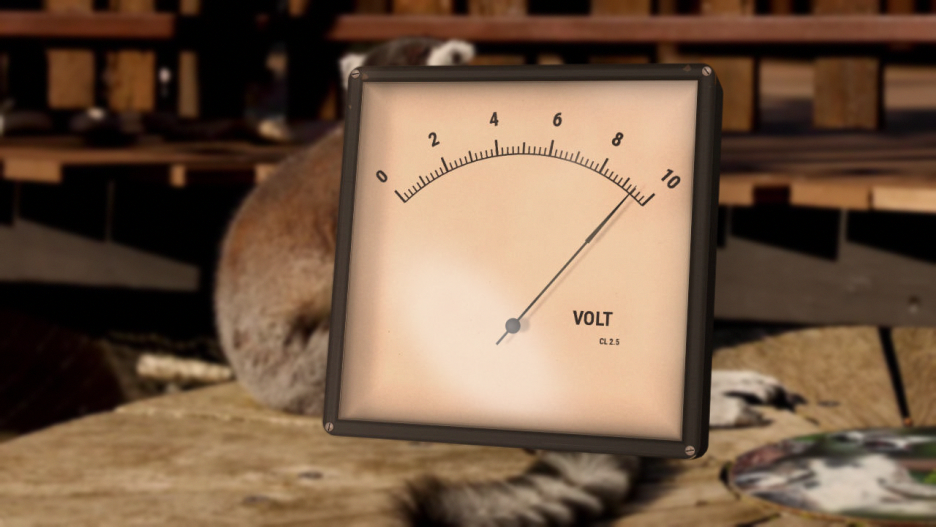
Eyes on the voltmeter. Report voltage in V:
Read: 9.4 V
